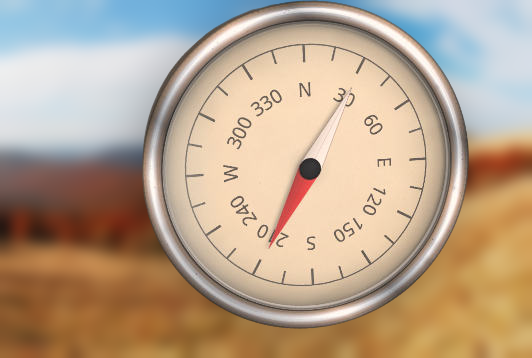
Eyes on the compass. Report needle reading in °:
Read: 210 °
